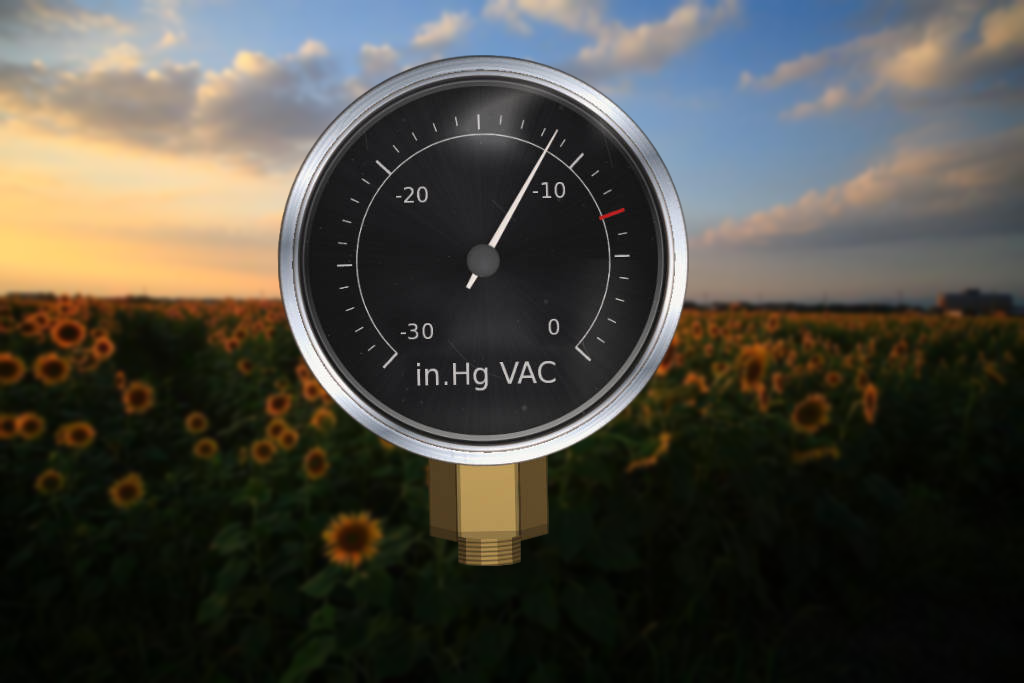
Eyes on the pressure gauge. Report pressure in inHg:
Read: -11.5 inHg
